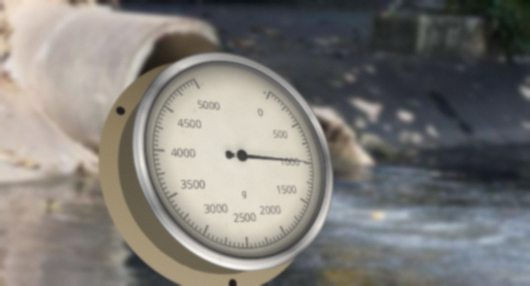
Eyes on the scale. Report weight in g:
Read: 1000 g
